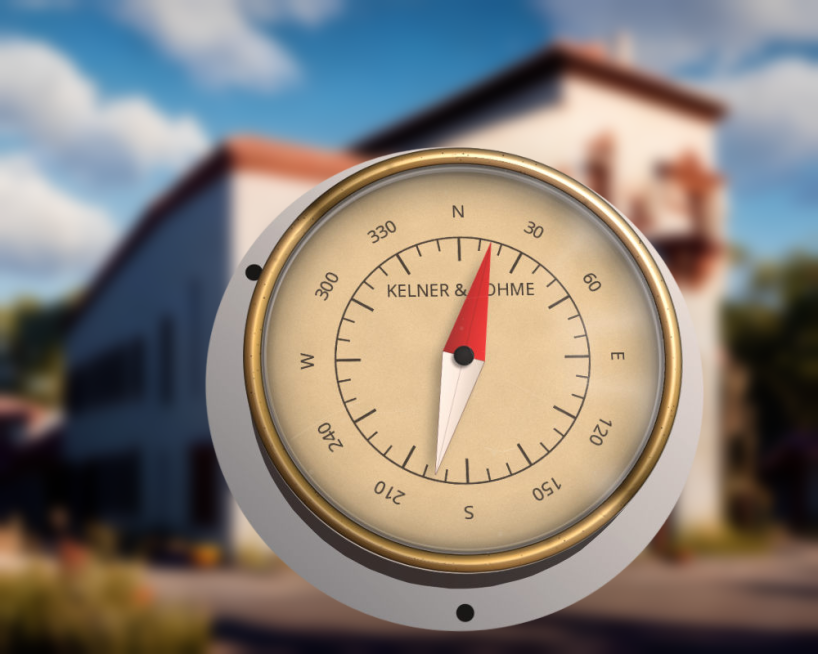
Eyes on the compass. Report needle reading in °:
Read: 15 °
